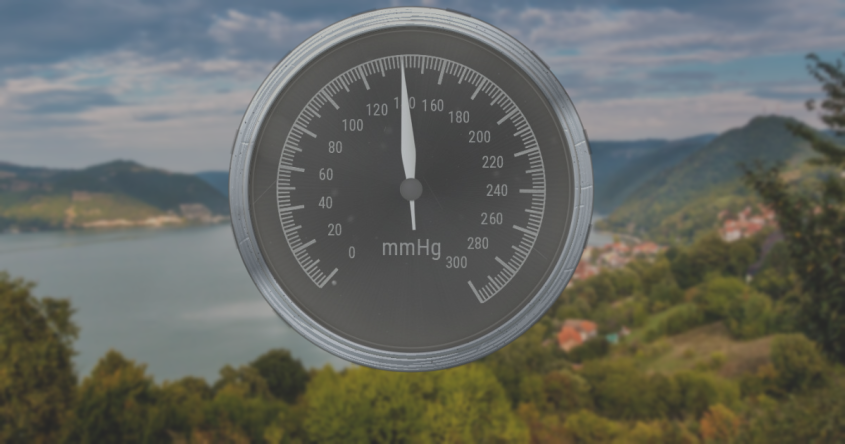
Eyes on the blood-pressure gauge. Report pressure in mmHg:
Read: 140 mmHg
